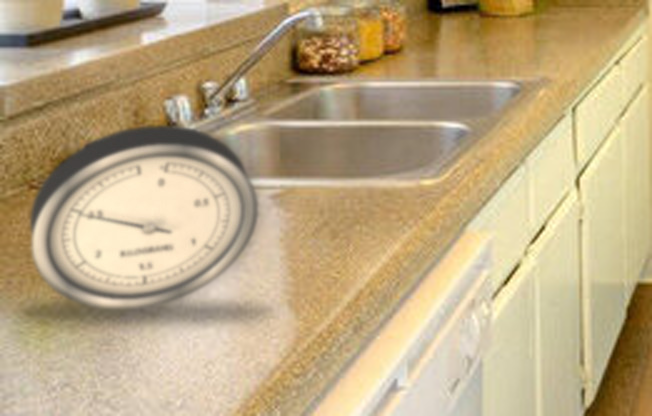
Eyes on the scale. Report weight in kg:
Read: 2.5 kg
